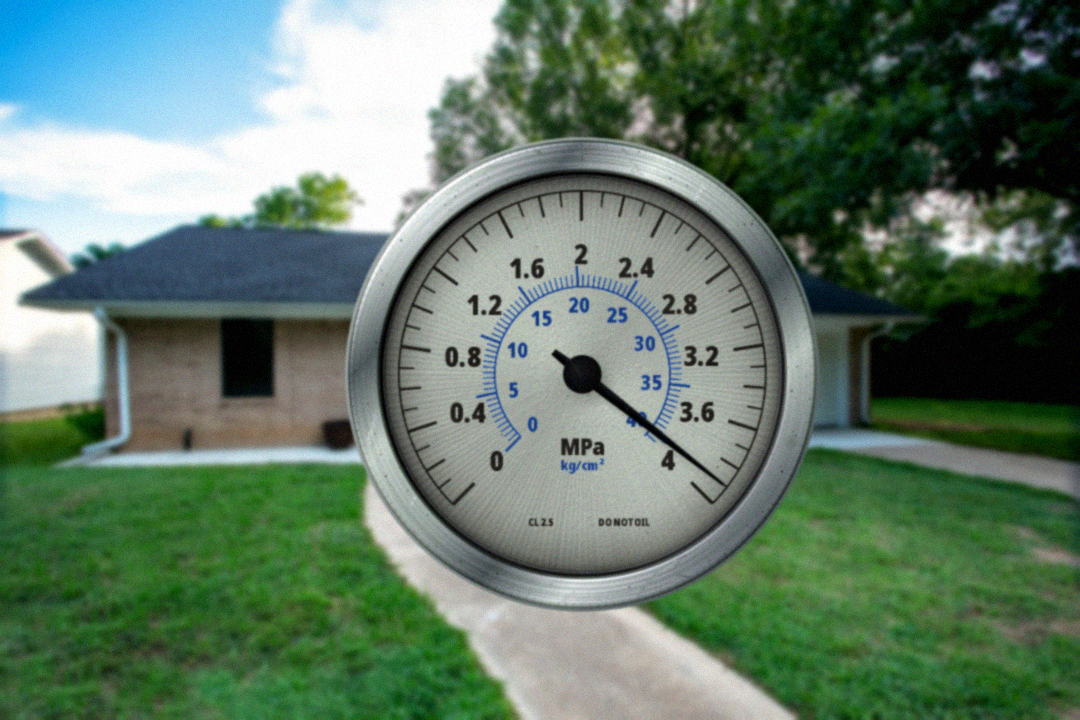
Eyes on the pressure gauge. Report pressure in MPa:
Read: 3.9 MPa
